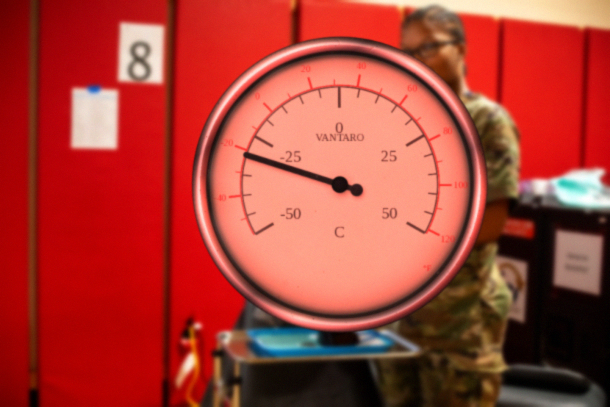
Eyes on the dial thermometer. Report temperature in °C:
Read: -30 °C
